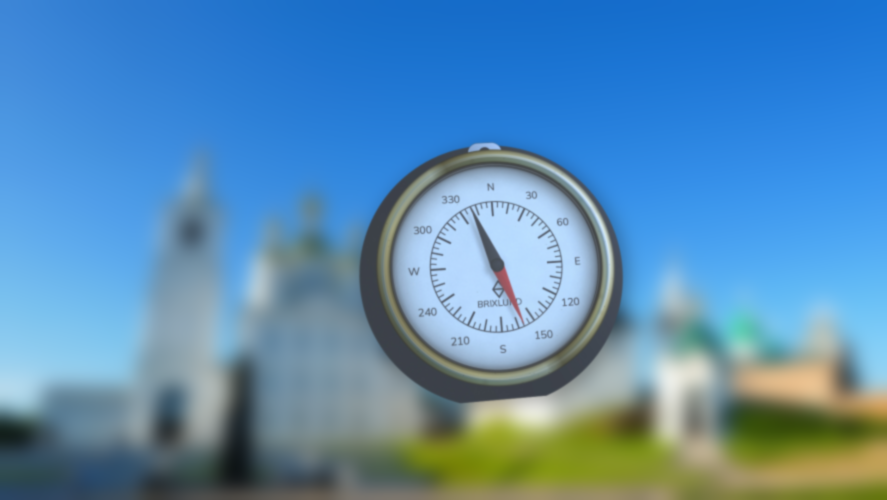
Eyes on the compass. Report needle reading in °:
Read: 160 °
